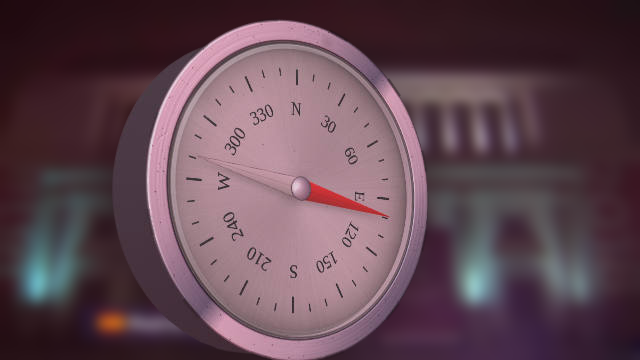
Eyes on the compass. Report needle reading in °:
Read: 100 °
